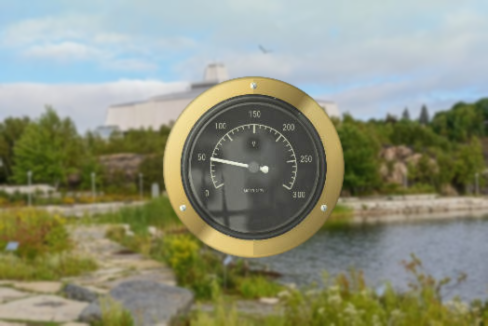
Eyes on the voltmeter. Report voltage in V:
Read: 50 V
